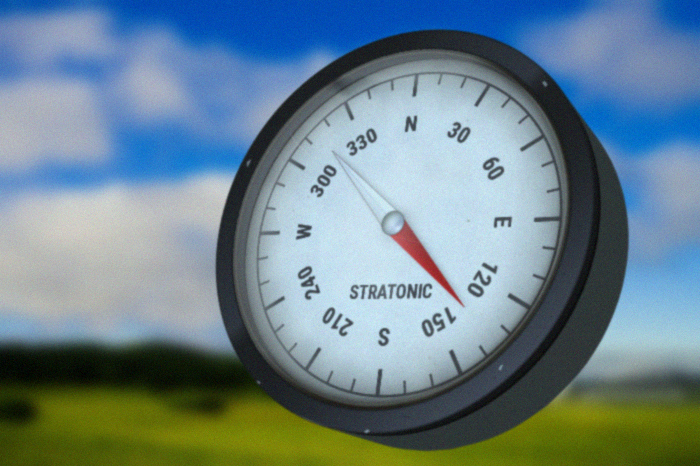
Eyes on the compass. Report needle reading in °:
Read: 135 °
